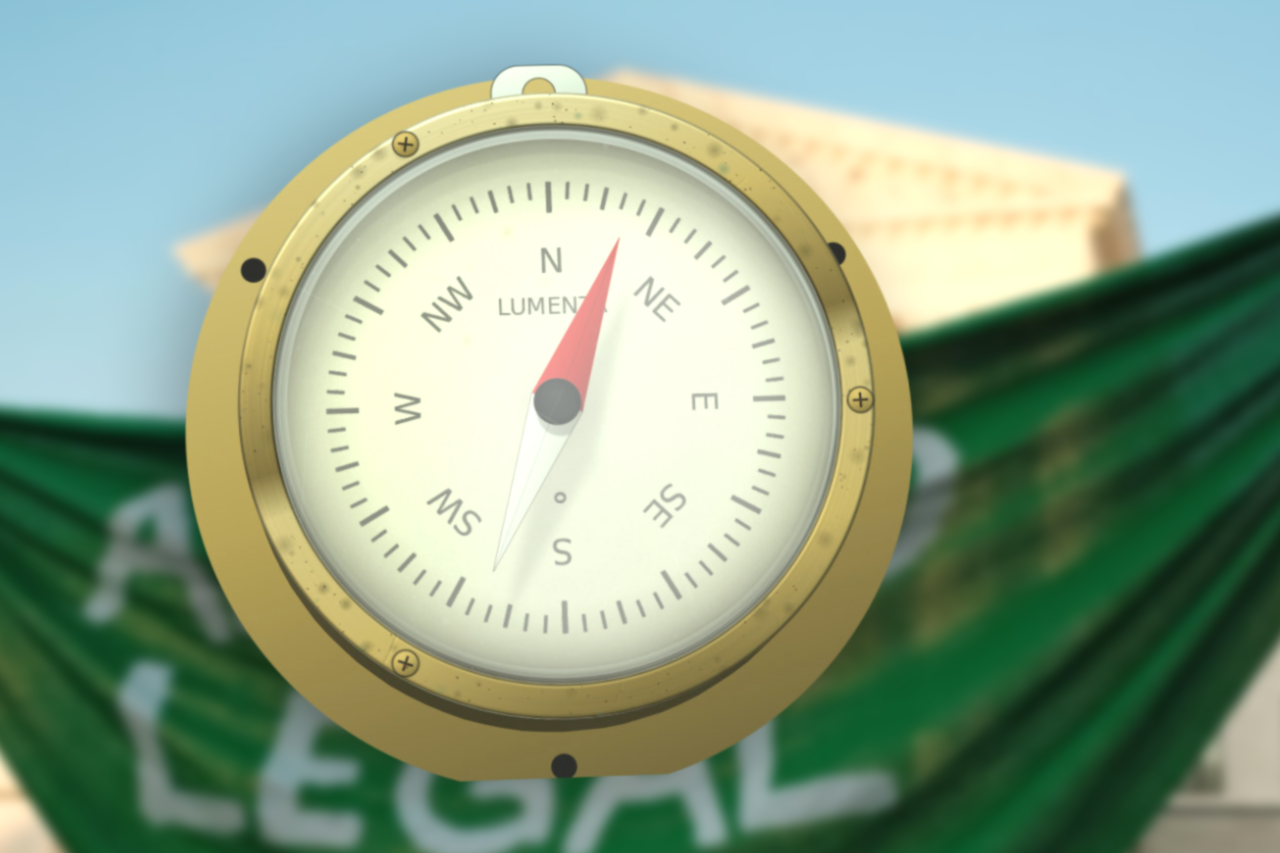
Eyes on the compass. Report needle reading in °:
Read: 22.5 °
